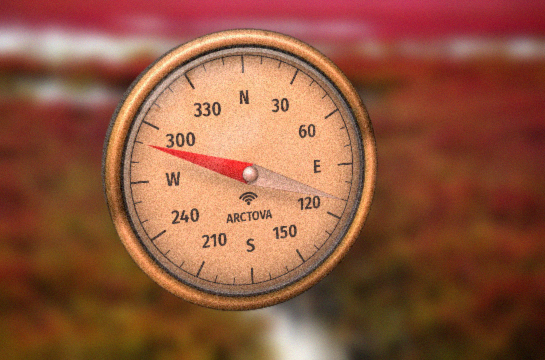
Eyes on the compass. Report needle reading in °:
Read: 290 °
